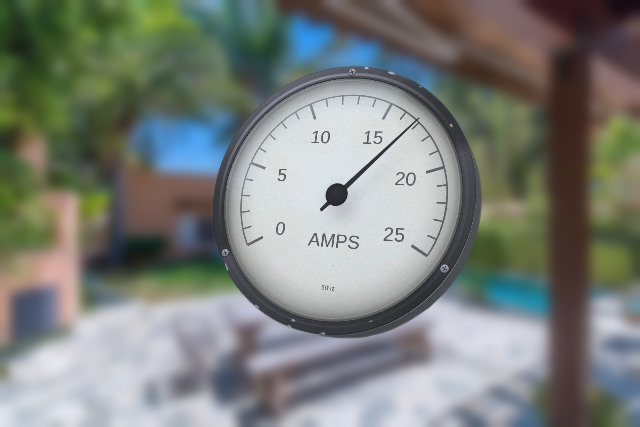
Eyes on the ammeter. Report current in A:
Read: 17 A
